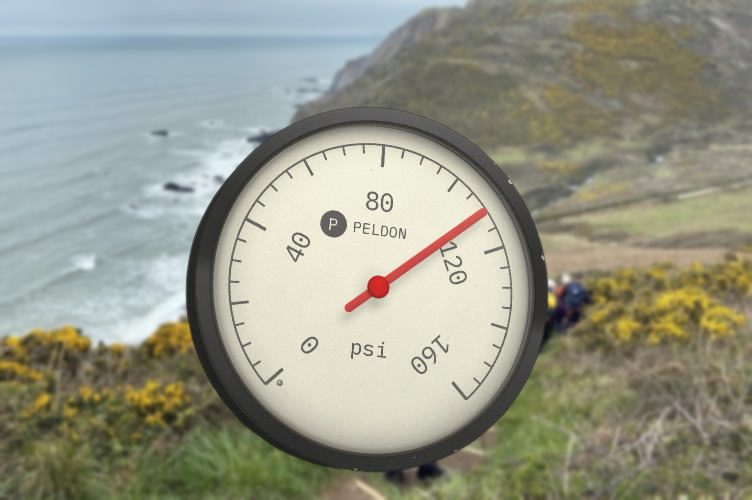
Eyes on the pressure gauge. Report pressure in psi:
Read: 110 psi
